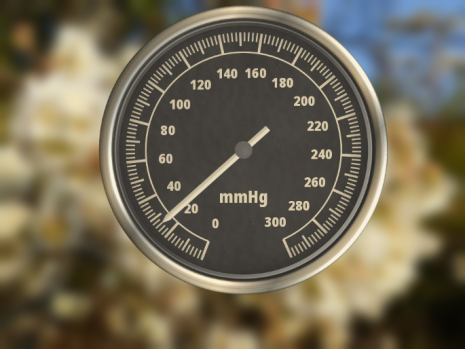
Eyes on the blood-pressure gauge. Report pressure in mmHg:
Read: 26 mmHg
